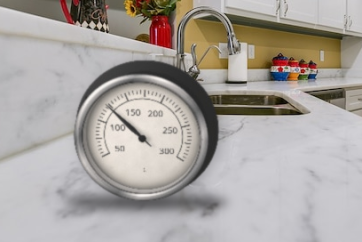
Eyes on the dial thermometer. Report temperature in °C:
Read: 125 °C
